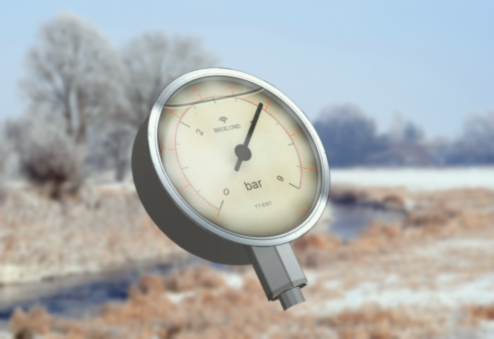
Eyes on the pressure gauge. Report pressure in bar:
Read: 4 bar
